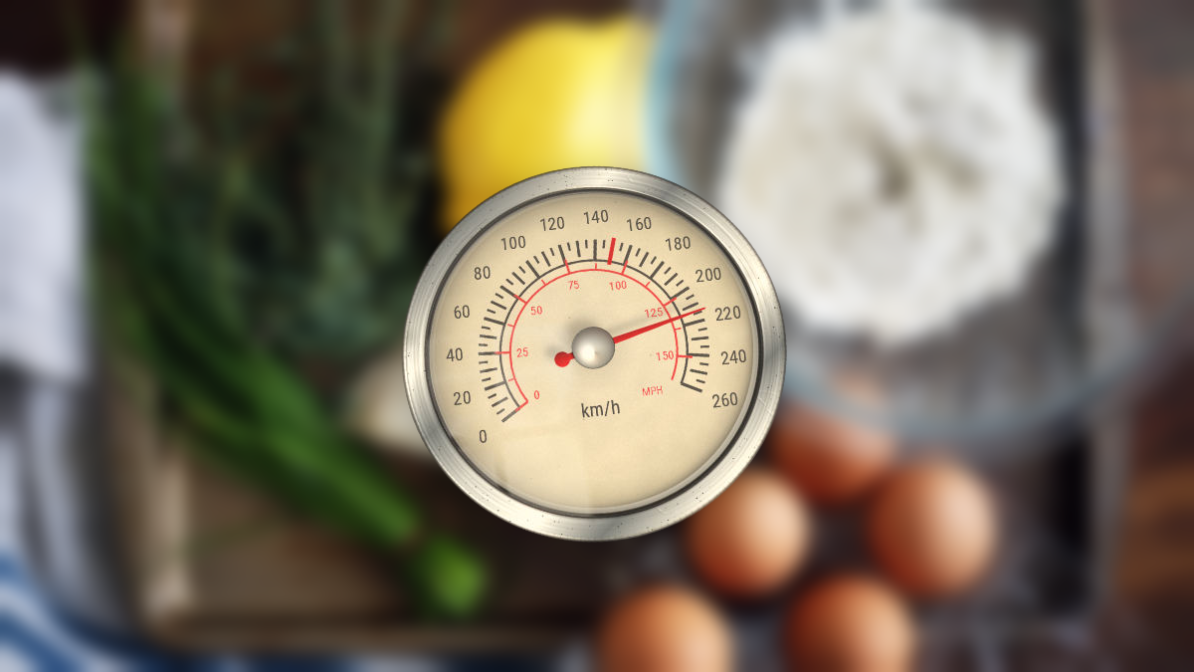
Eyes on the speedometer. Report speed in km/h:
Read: 215 km/h
